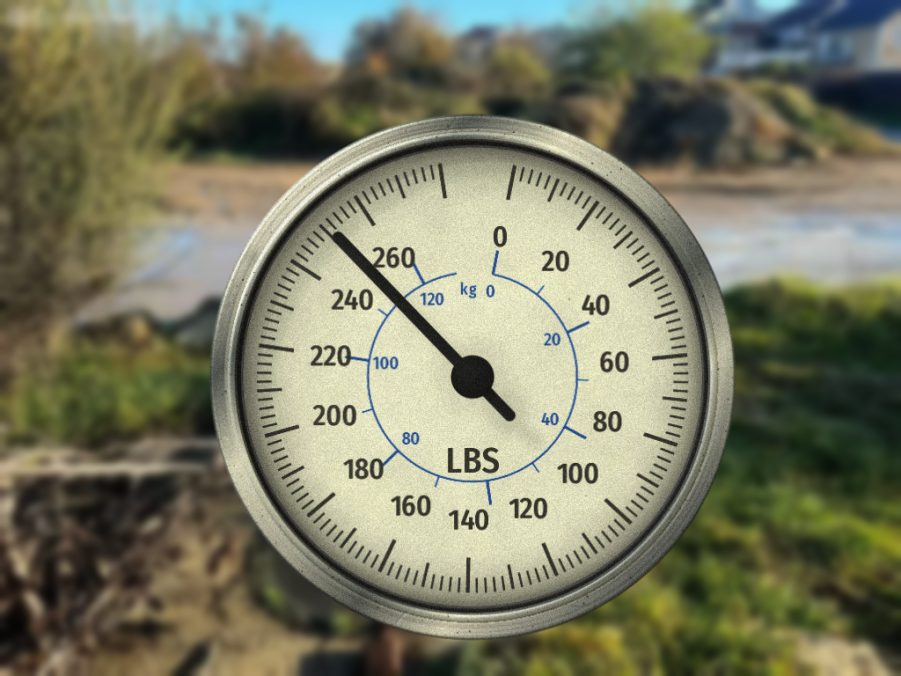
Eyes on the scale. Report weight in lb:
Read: 251 lb
